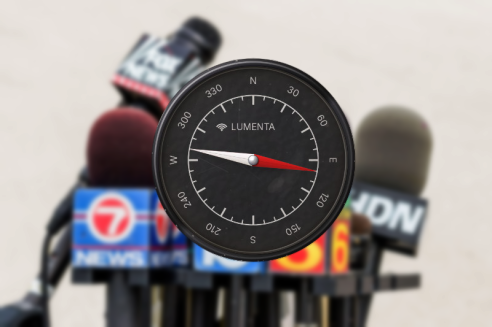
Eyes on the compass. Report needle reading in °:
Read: 100 °
